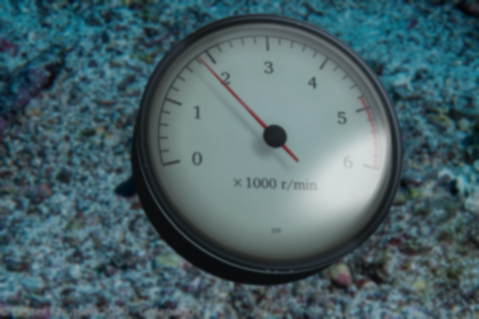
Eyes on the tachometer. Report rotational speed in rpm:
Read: 1800 rpm
